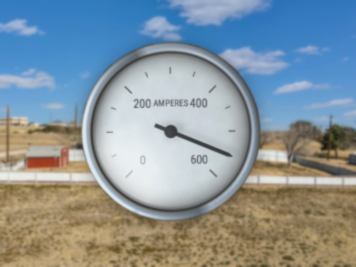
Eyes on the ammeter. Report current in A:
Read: 550 A
